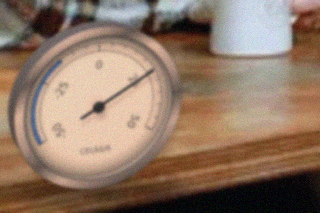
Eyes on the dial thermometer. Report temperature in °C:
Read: 25 °C
